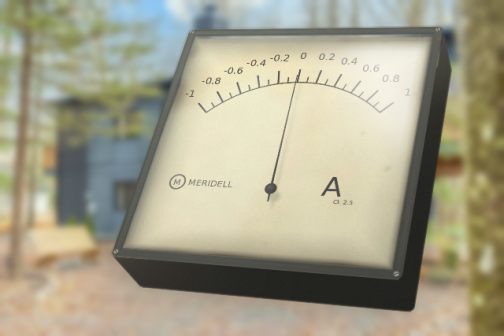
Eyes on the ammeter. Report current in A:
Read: 0 A
